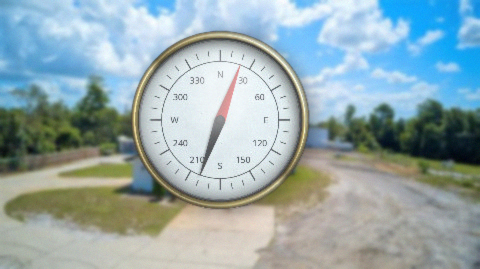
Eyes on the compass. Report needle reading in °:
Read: 20 °
